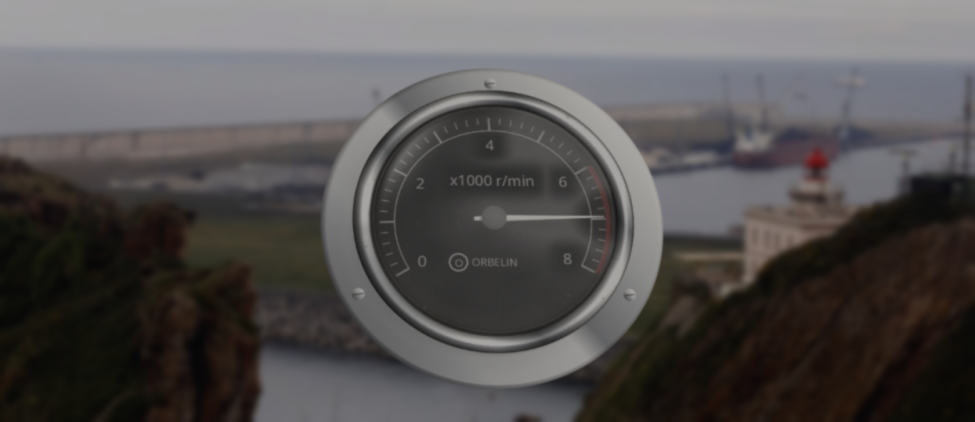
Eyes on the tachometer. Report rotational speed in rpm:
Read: 7000 rpm
